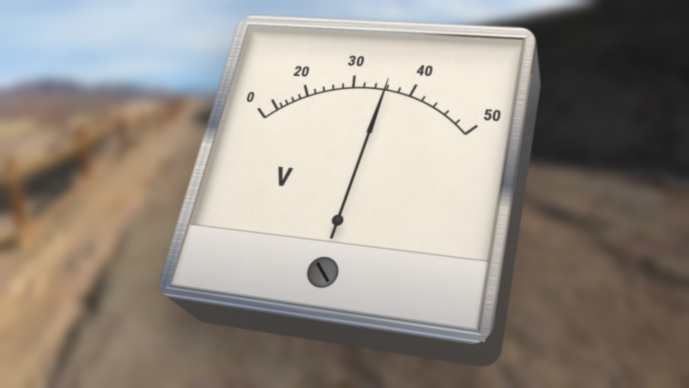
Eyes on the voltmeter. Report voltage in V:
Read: 36 V
